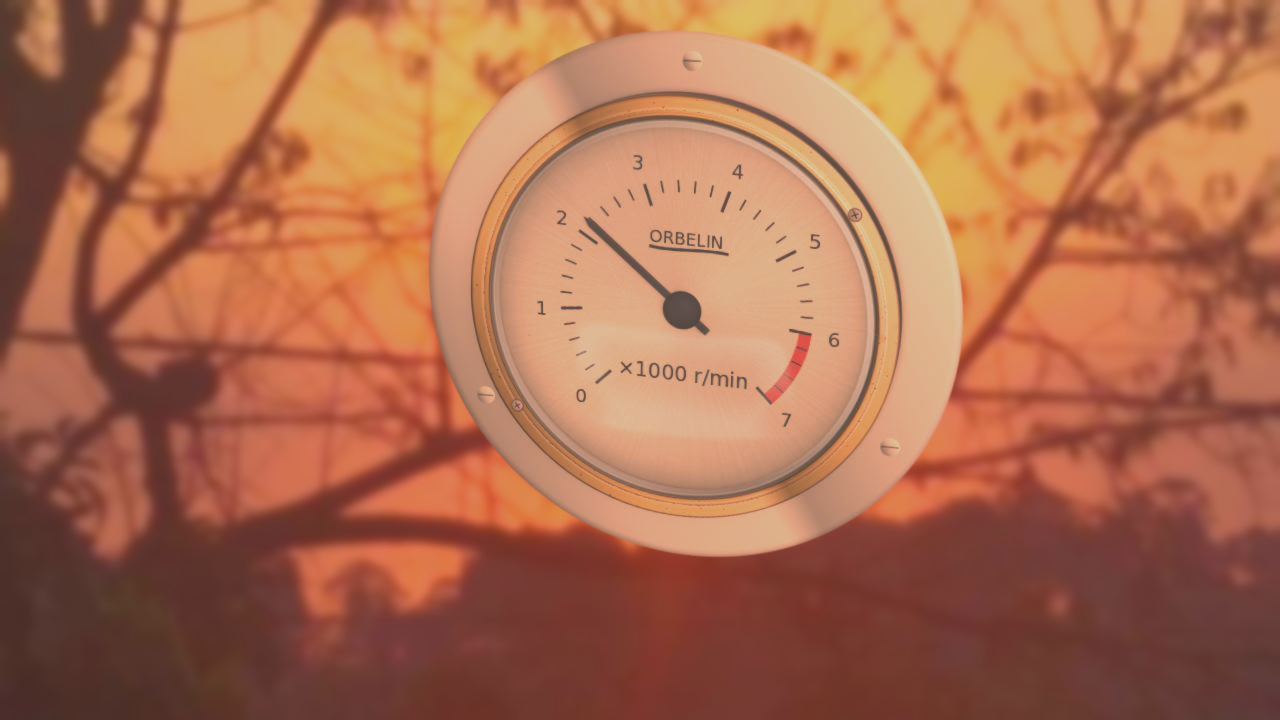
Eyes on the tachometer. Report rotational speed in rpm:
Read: 2200 rpm
